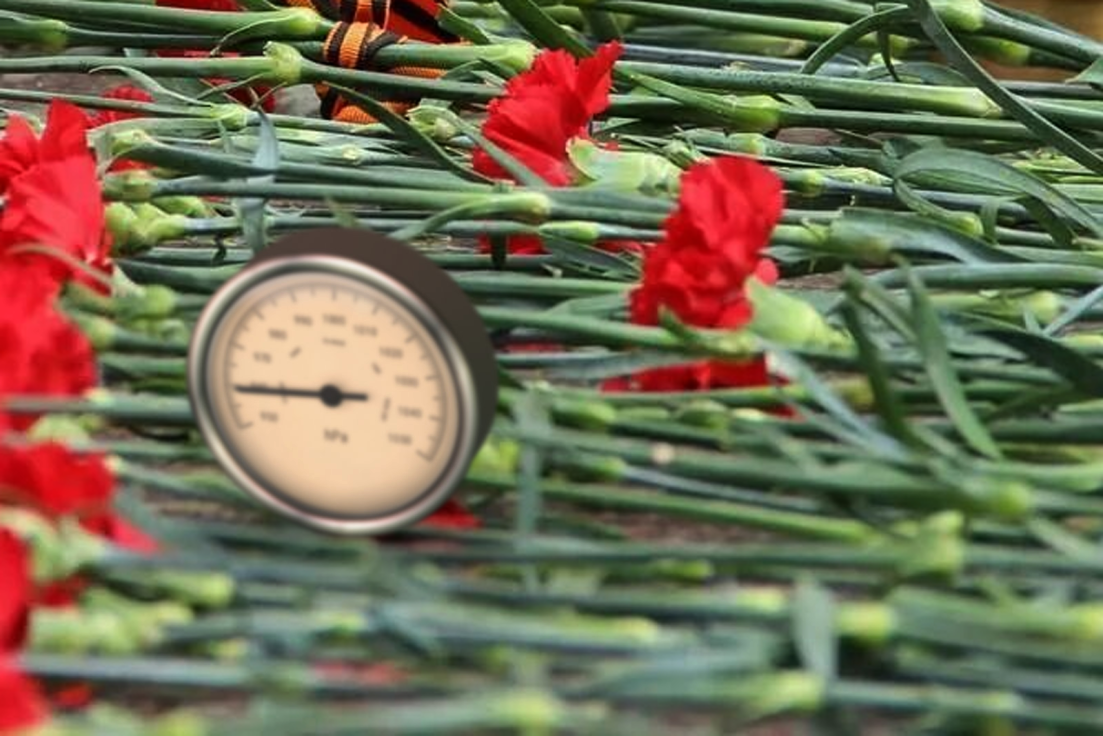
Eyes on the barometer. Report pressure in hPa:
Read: 960 hPa
